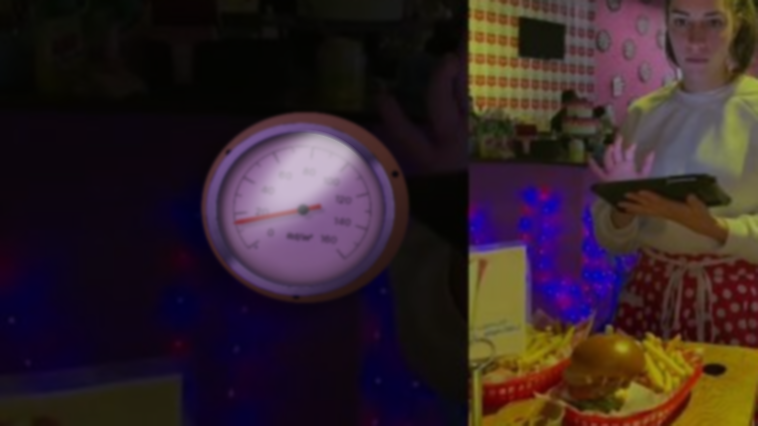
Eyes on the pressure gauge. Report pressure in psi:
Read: 15 psi
